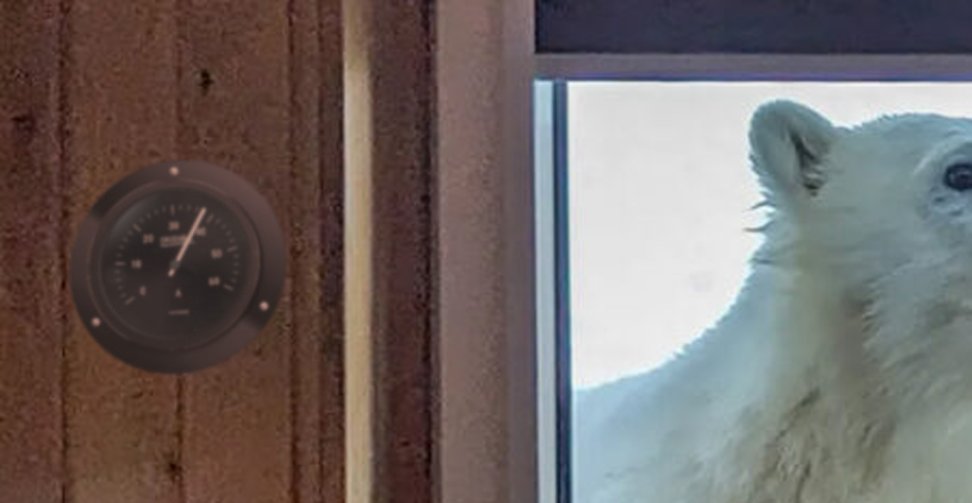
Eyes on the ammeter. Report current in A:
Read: 38 A
